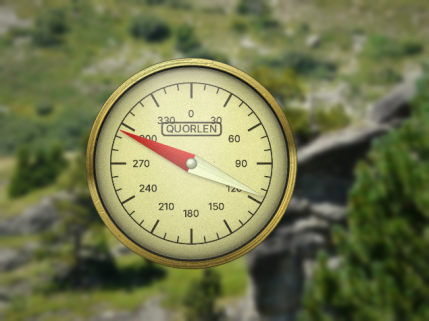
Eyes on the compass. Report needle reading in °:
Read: 295 °
